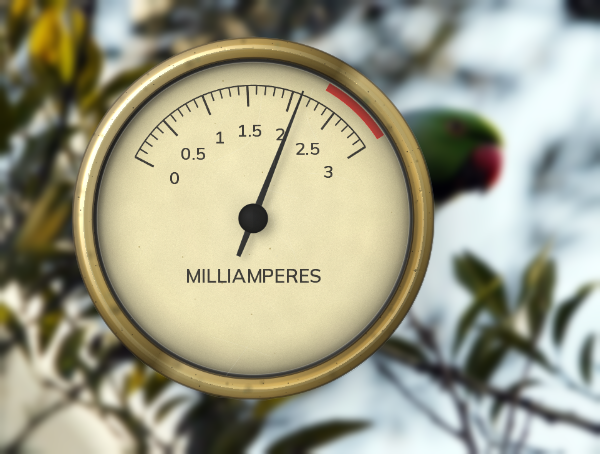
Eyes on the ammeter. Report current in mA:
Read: 2.1 mA
